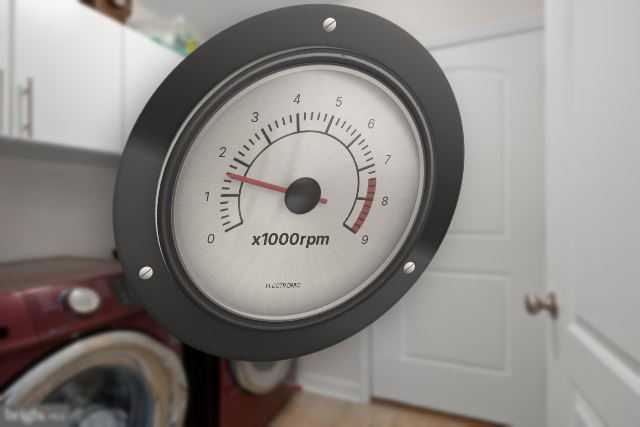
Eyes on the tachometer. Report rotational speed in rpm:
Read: 1600 rpm
